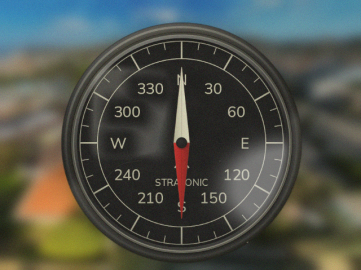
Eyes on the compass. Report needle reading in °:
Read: 180 °
